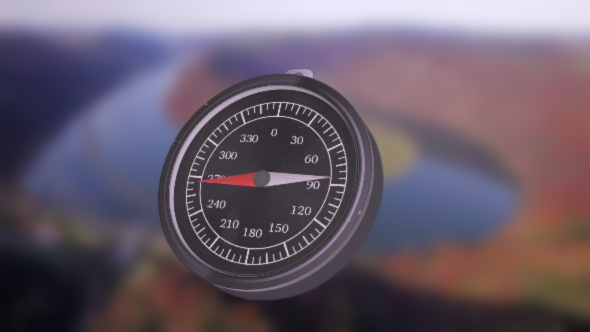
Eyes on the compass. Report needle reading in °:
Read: 265 °
